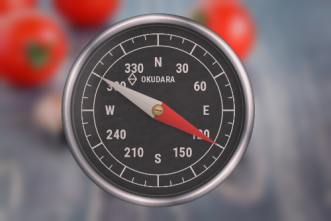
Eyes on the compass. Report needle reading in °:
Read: 120 °
